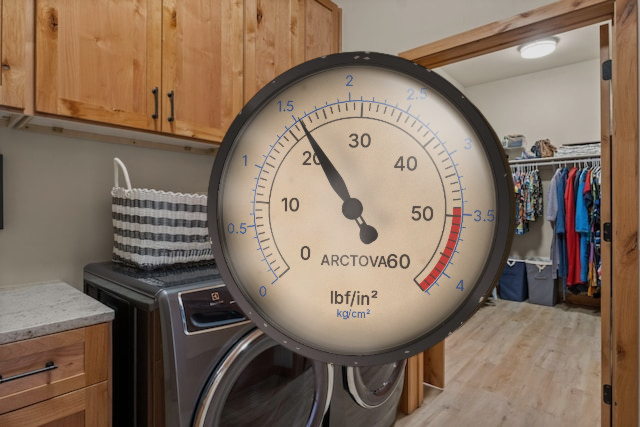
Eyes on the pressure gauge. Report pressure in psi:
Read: 22 psi
